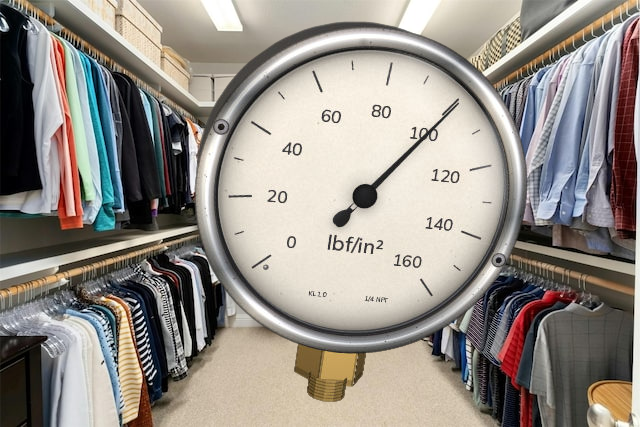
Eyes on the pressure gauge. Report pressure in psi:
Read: 100 psi
